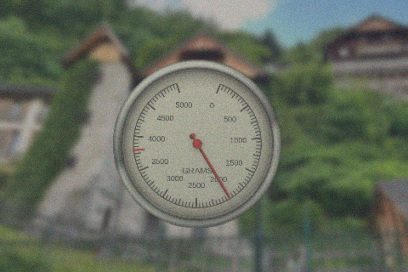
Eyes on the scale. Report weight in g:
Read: 2000 g
